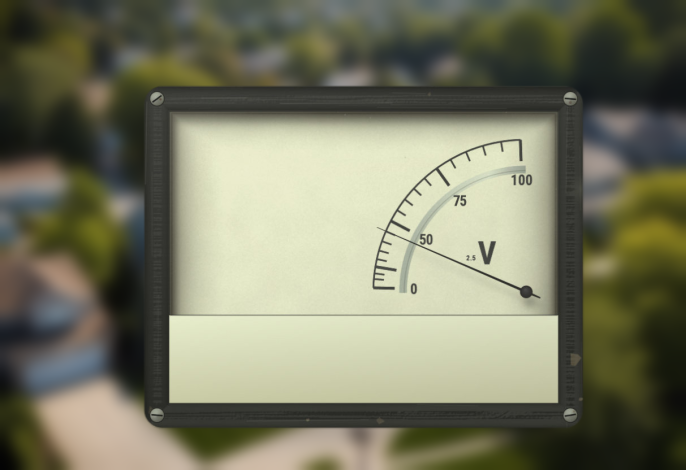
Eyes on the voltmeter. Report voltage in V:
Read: 45 V
